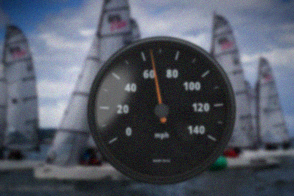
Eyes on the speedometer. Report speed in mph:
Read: 65 mph
